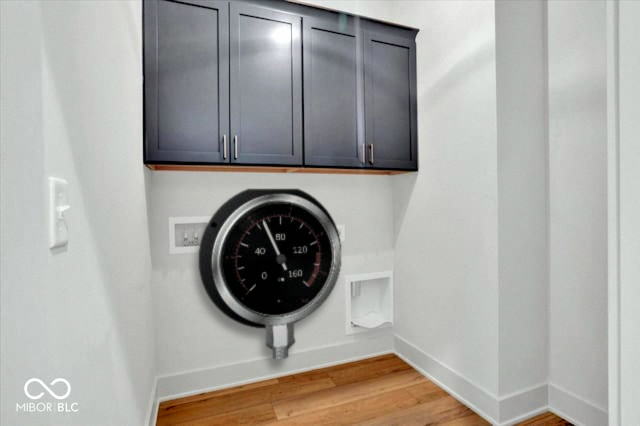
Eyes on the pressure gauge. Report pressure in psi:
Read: 65 psi
